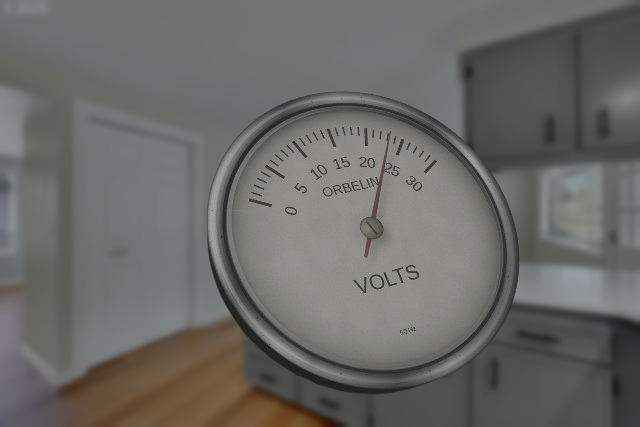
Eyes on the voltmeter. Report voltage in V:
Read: 23 V
